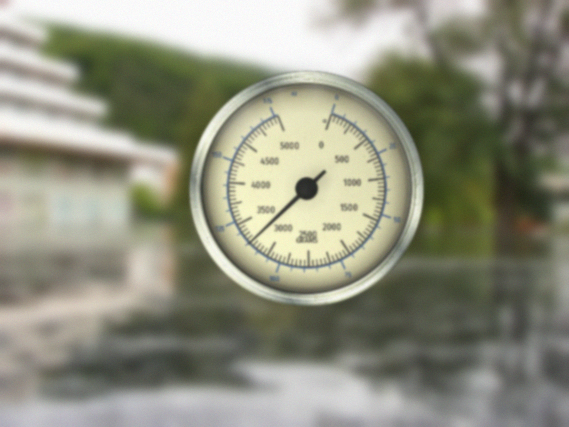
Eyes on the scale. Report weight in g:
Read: 3250 g
